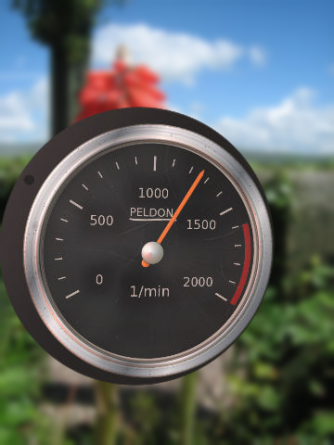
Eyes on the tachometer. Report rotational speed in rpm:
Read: 1250 rpm
